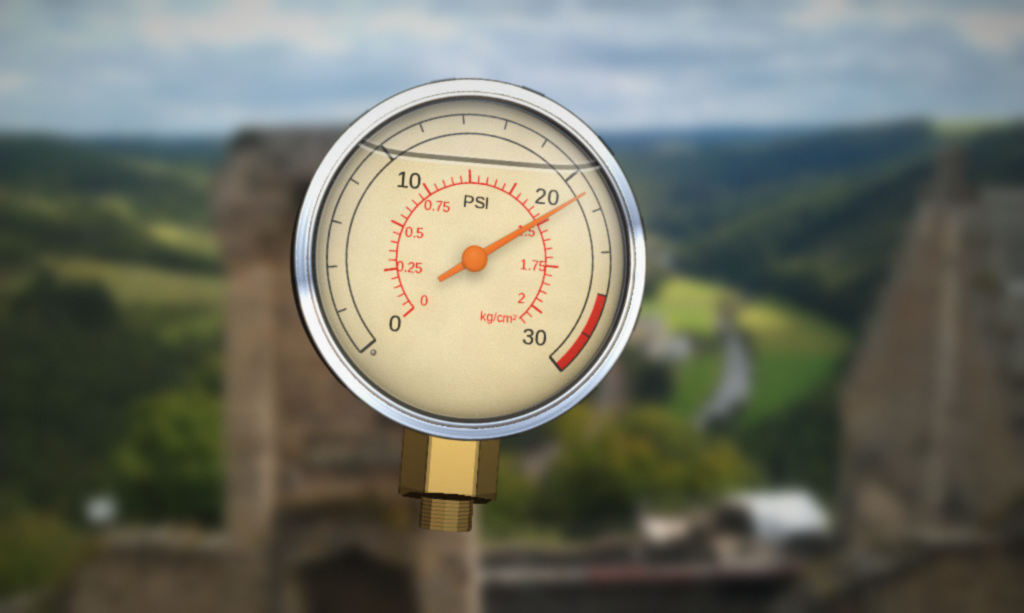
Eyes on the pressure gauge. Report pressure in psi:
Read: 21 psi
